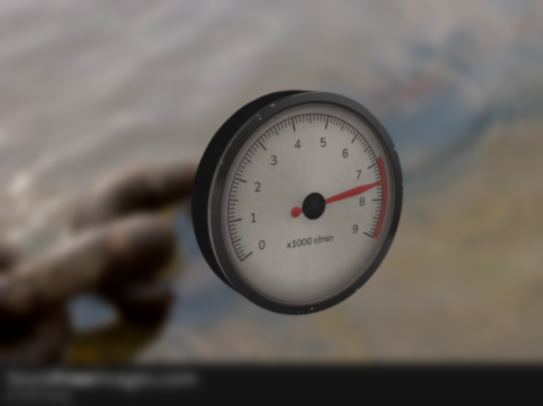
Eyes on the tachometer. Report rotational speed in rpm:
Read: 7500 rpm
